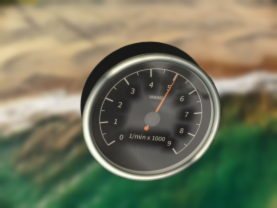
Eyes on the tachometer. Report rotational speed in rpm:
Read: 5000 rpm
